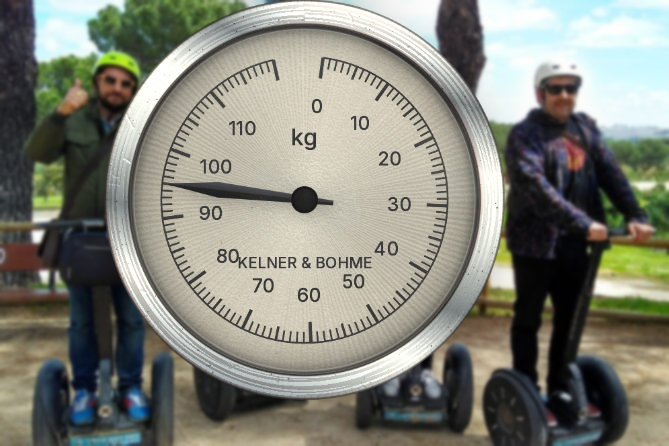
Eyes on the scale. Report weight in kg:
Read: 95 kg
